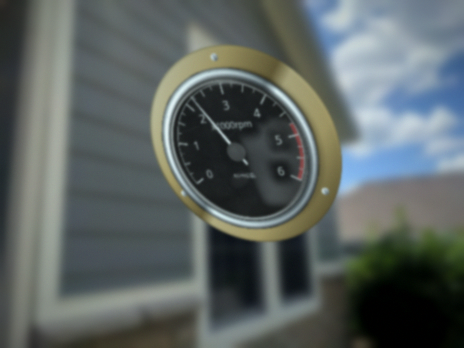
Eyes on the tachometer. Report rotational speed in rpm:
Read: 2250 rpm
